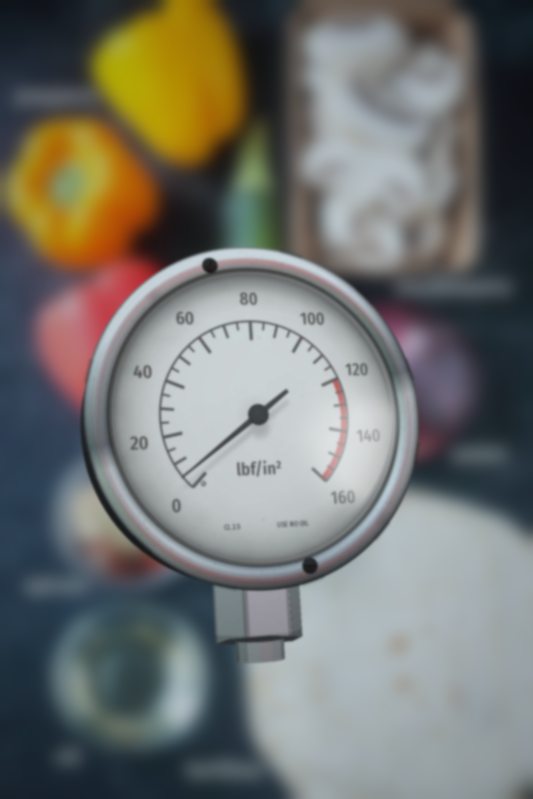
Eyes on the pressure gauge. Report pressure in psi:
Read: 5 psi
